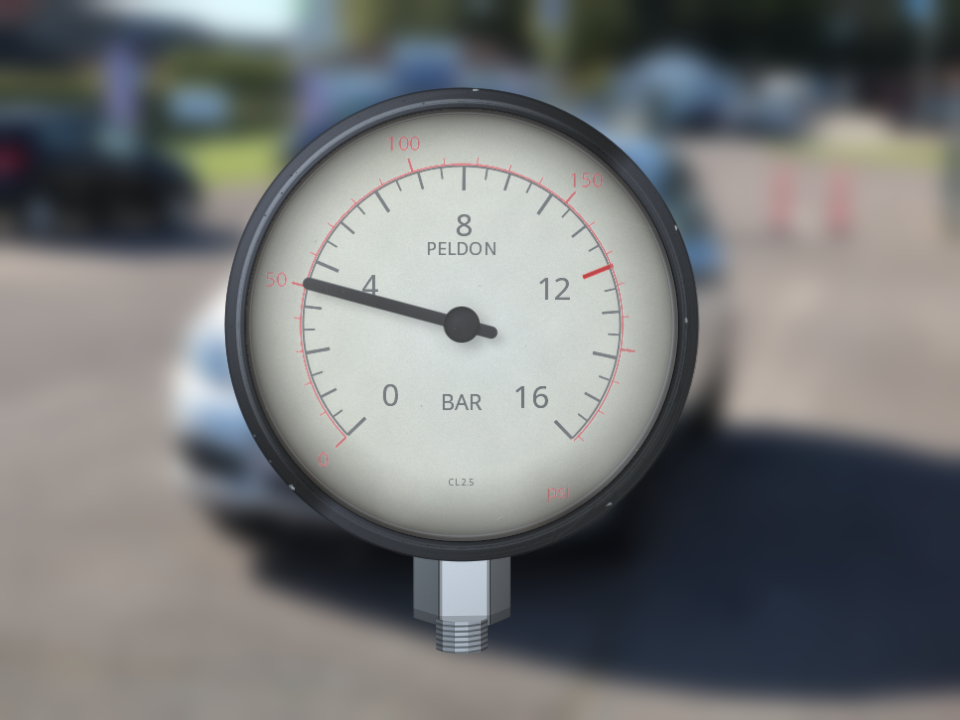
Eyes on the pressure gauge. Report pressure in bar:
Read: 3.5 bar
